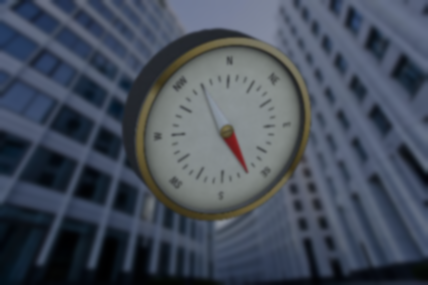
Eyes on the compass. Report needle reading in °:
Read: 150 °
